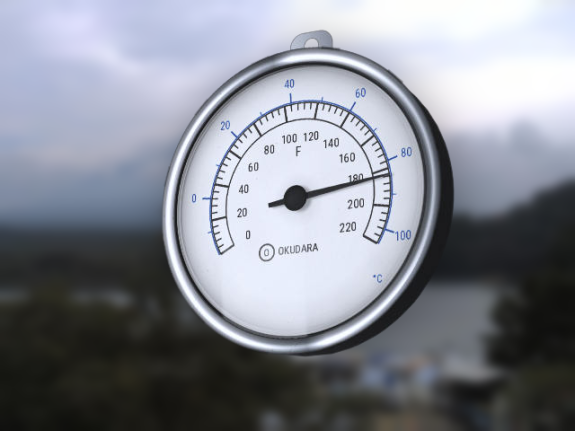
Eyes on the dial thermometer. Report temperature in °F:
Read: 184 °F
